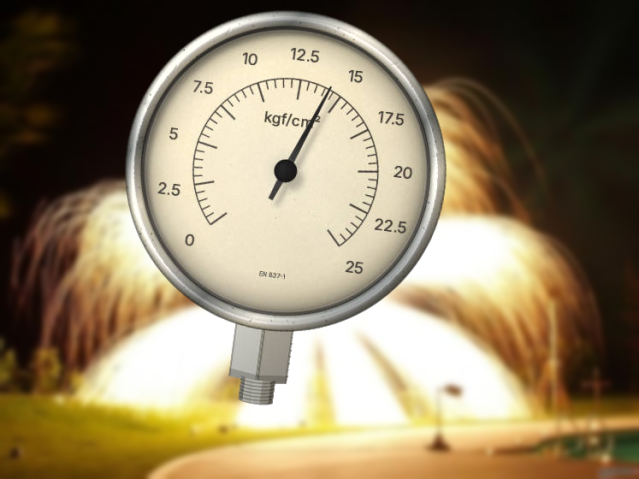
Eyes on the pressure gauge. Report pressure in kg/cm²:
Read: 14.25 kg/cm²
